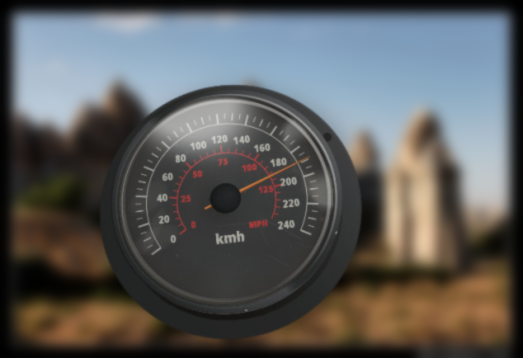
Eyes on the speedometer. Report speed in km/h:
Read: 190 km/h
